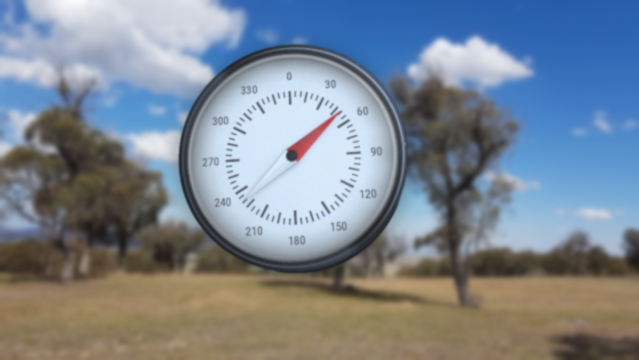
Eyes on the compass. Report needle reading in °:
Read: 50 °
